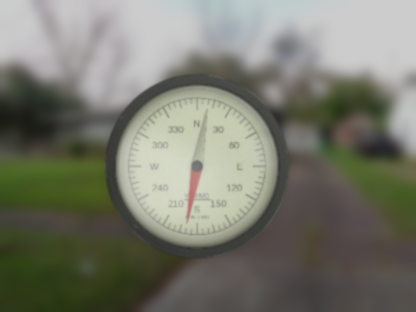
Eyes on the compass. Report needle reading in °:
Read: 190 °
